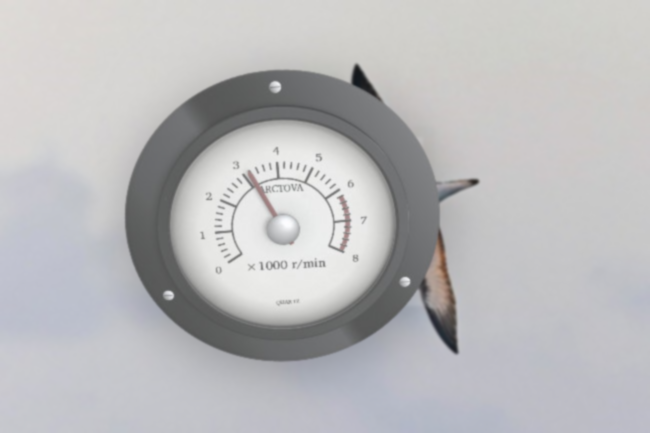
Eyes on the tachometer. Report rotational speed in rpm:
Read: 3200 rpm
